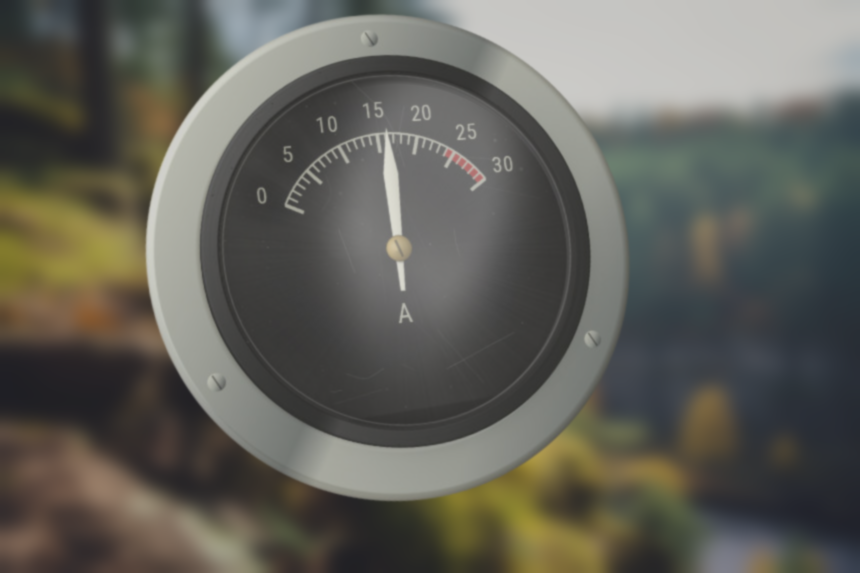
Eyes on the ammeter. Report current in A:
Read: 16 A
